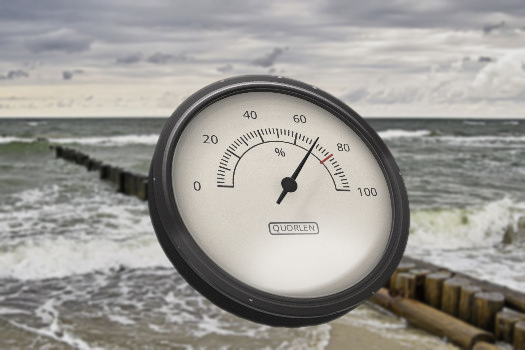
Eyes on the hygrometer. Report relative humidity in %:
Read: 70 %
